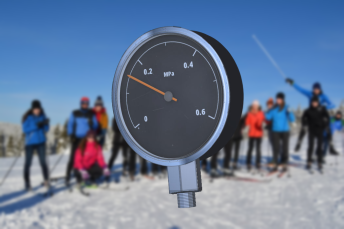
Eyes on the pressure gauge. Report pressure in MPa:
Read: 0.15 MPa
